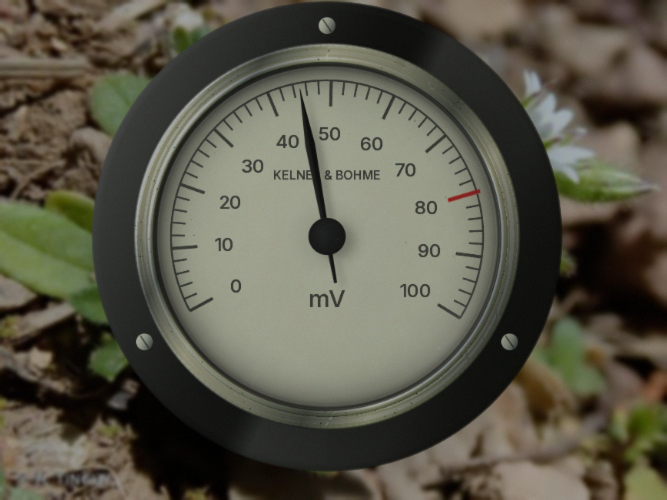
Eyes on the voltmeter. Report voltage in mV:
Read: 45 mV
